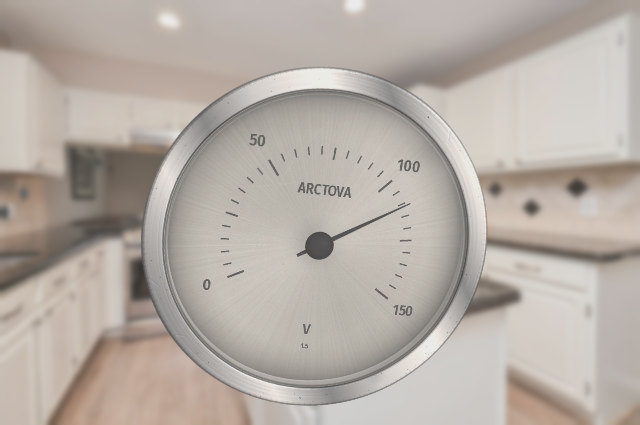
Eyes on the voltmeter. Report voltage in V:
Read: 110 V
